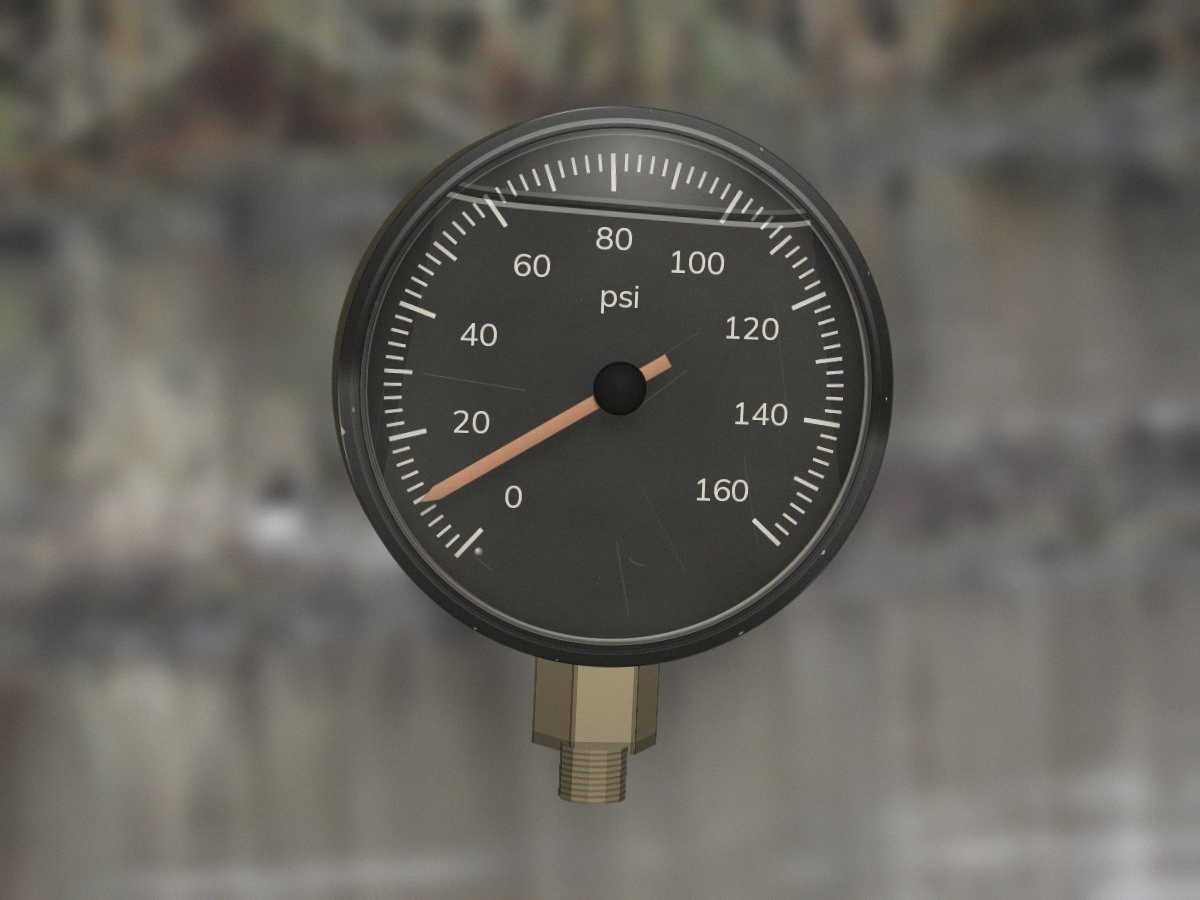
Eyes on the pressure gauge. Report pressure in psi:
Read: 10 psi
